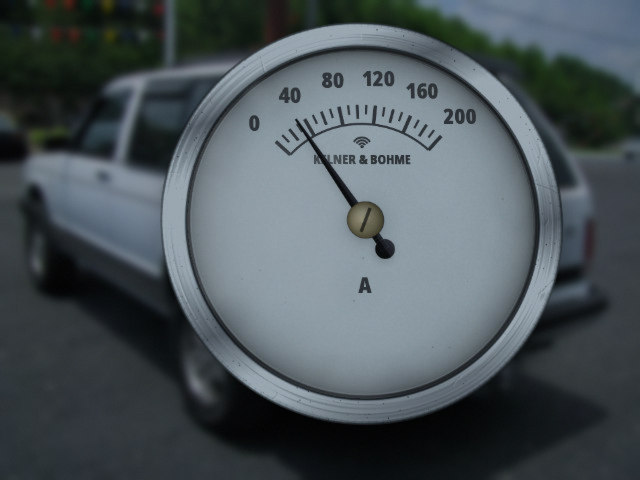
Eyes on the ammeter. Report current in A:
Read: 30 A
